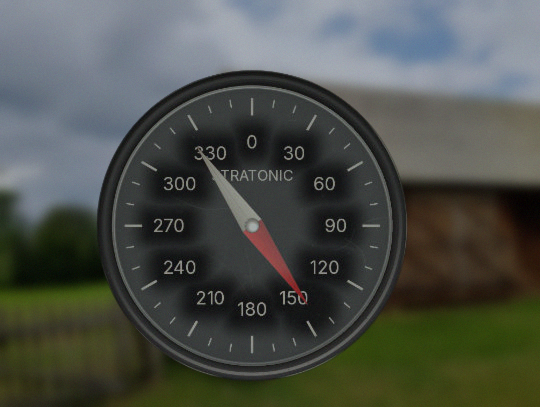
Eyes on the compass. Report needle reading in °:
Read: 145 °
